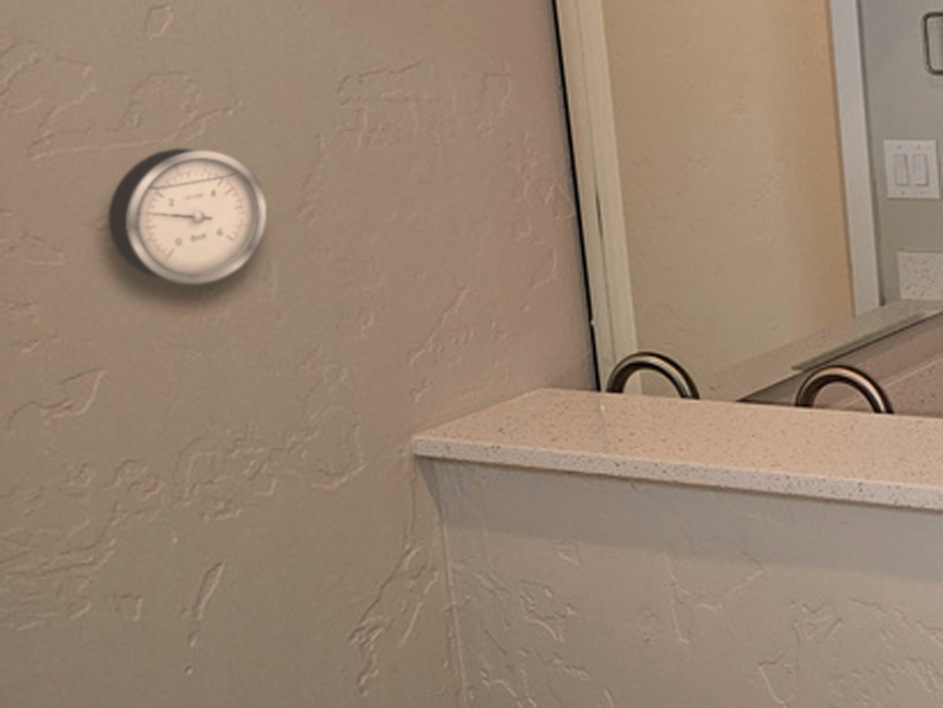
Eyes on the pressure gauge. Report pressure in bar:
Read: 1.4 bar
